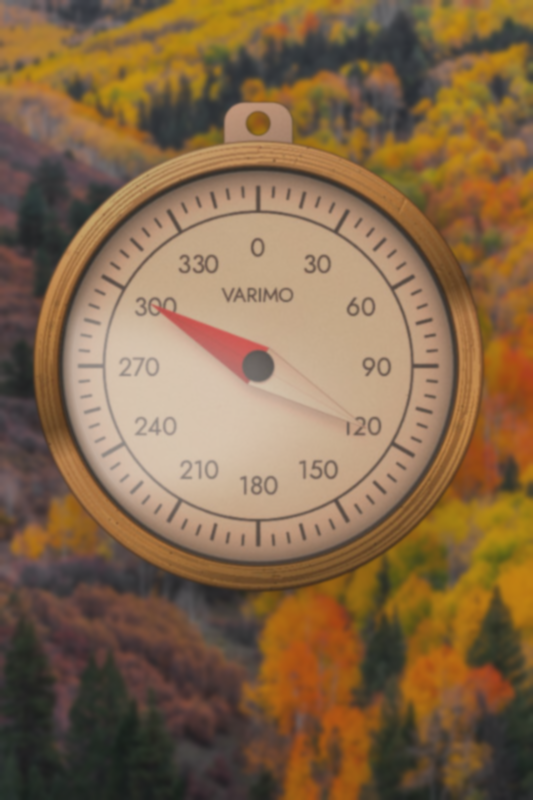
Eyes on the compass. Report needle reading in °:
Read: 300 °
